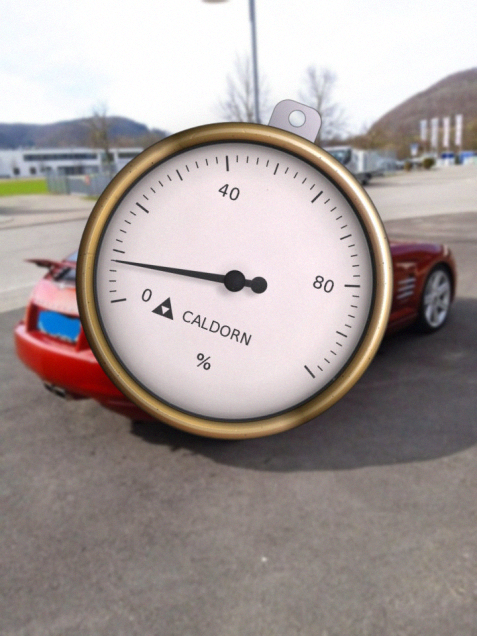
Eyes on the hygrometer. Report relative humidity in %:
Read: 8 %
